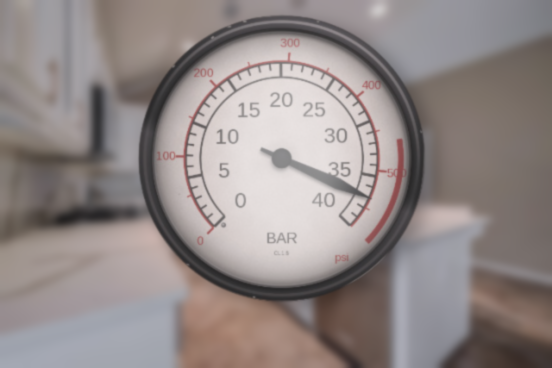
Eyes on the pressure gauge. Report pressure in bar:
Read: 37 bar
